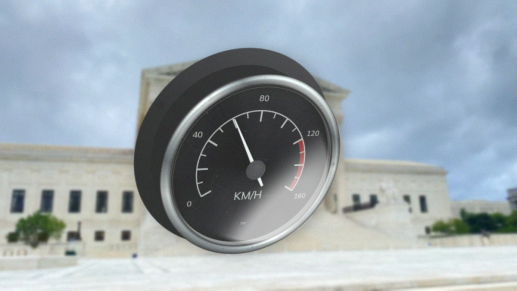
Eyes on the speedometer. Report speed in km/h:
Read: 60 km/h
